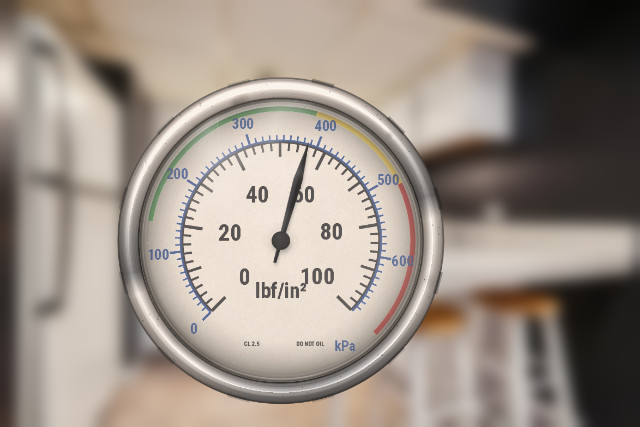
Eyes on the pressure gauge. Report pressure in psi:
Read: 56 psi
